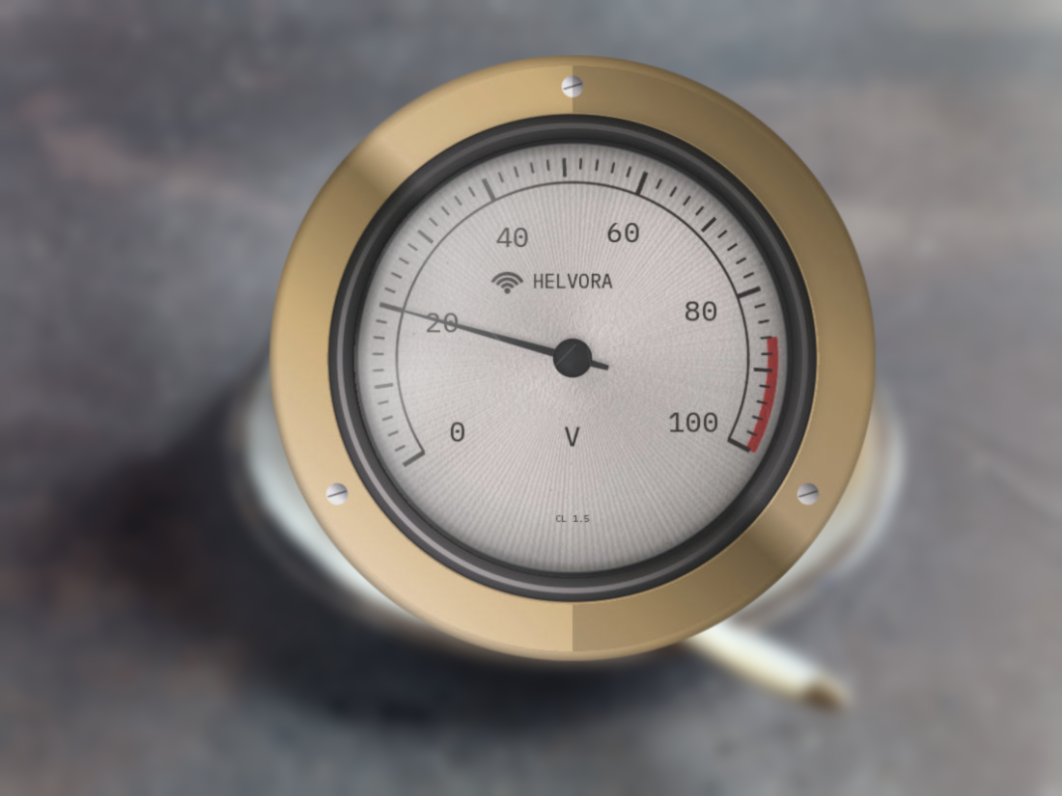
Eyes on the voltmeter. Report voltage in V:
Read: 20 V
